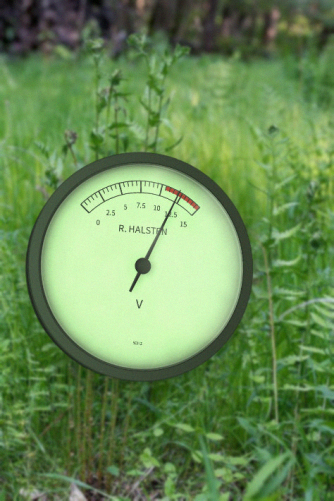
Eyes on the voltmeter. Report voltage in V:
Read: 12 V
